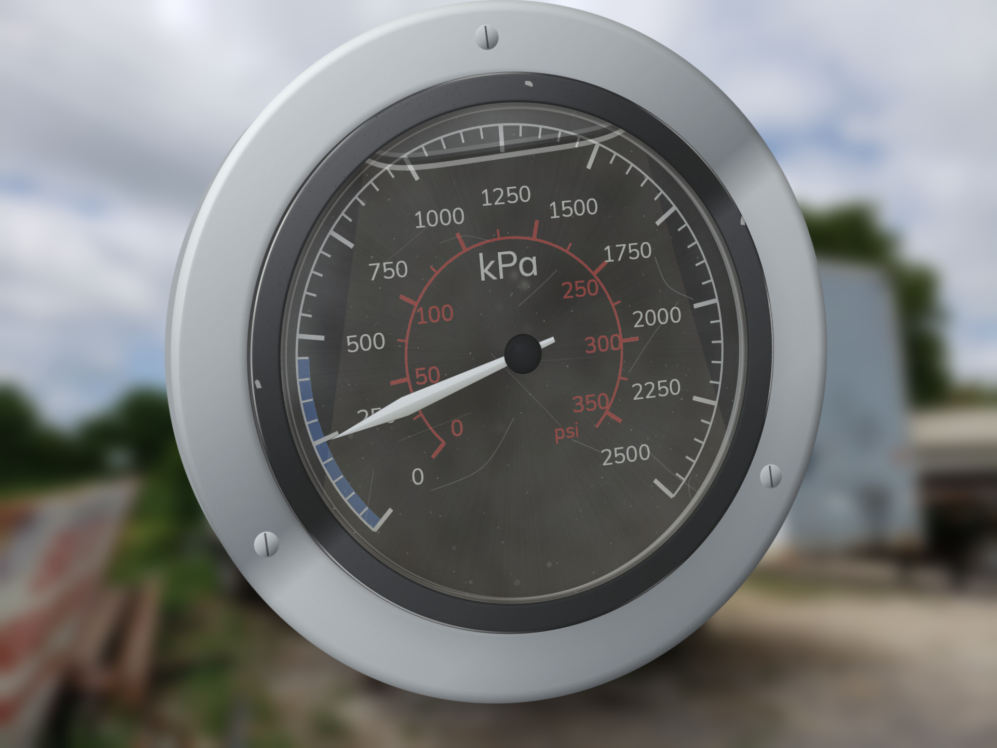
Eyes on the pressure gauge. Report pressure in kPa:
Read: 250 kPa
